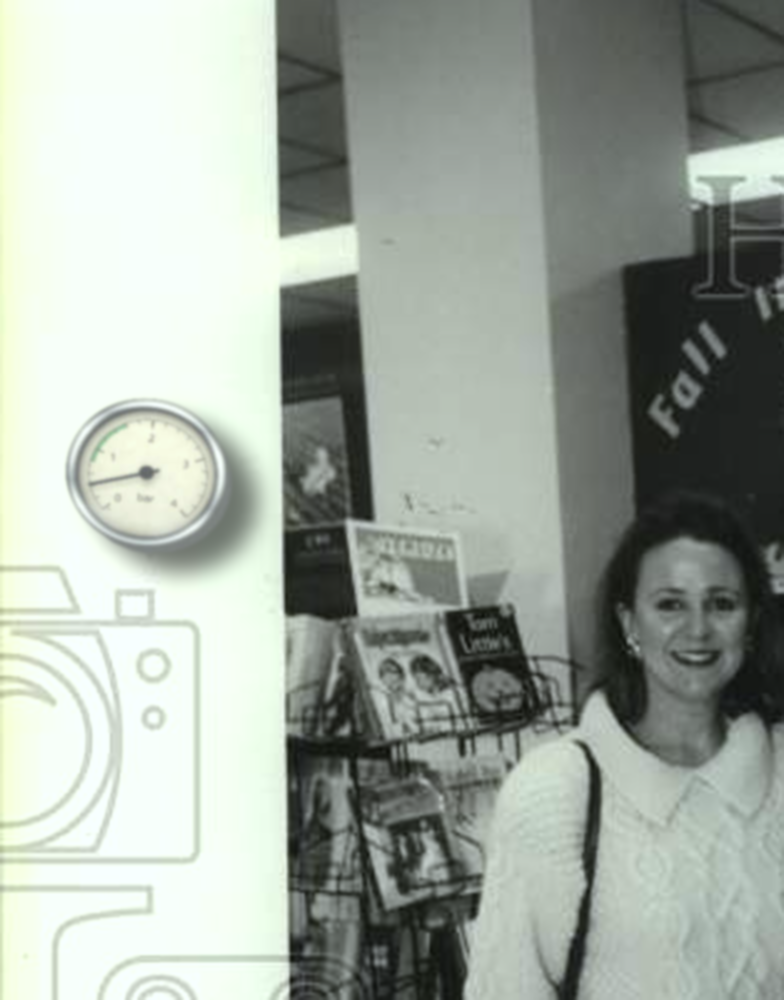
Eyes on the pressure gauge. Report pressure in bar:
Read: 0.4 bar
